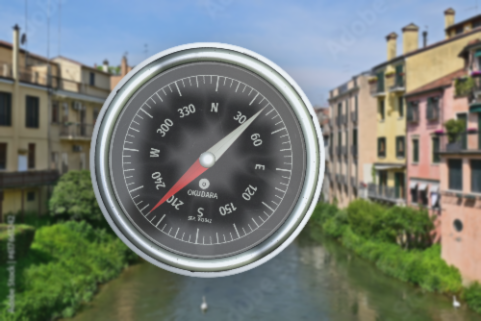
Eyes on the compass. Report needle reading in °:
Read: 220 °
